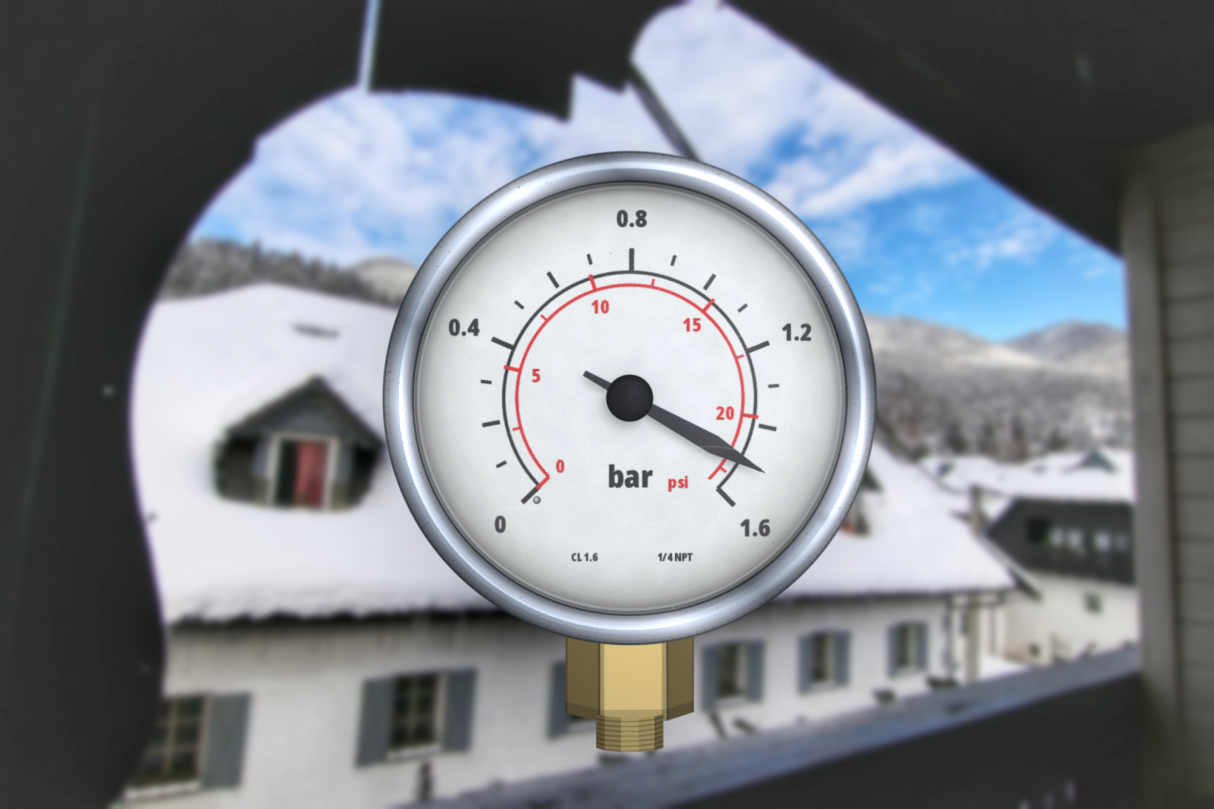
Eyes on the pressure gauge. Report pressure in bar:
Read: 1.5 bar
